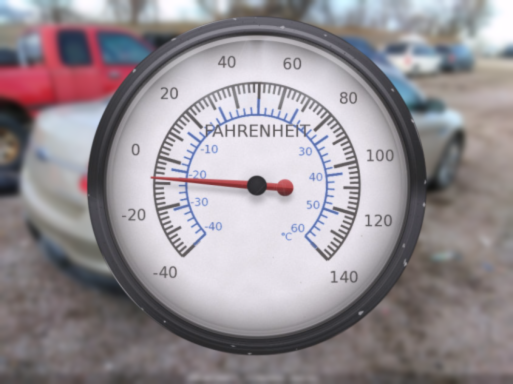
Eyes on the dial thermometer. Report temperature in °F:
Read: -8 °F
